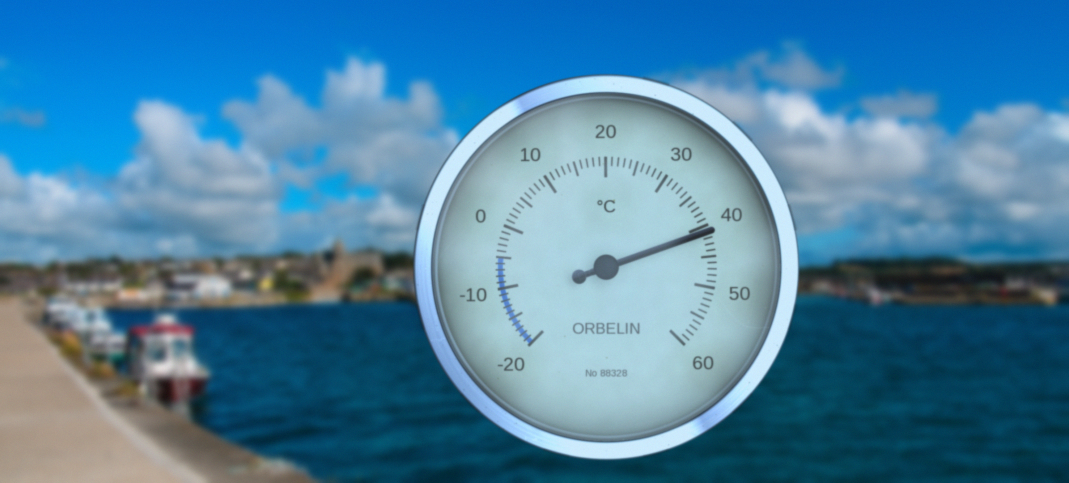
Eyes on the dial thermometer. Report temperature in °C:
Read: 41 °C
